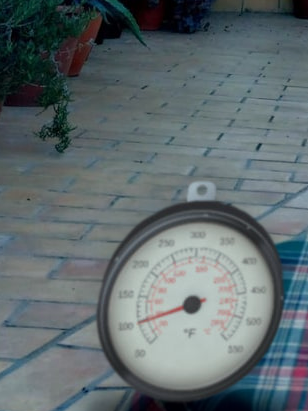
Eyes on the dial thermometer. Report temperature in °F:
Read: 100 °F
